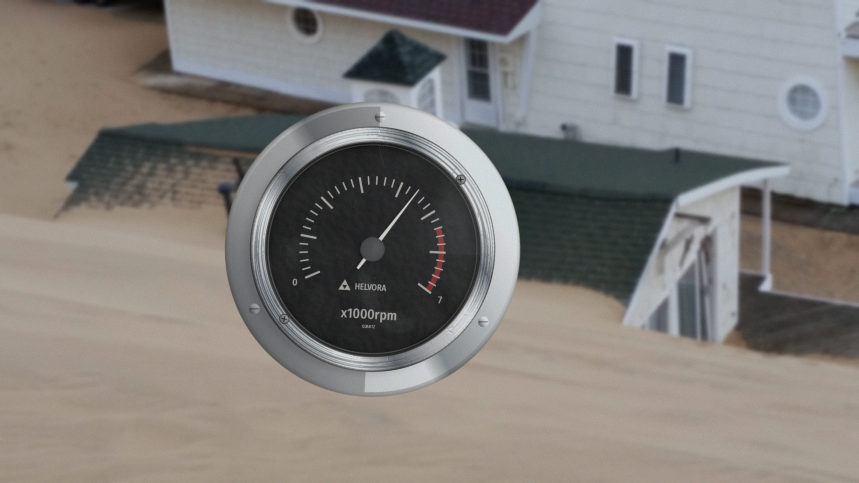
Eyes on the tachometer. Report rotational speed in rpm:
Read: 4400 rpm
